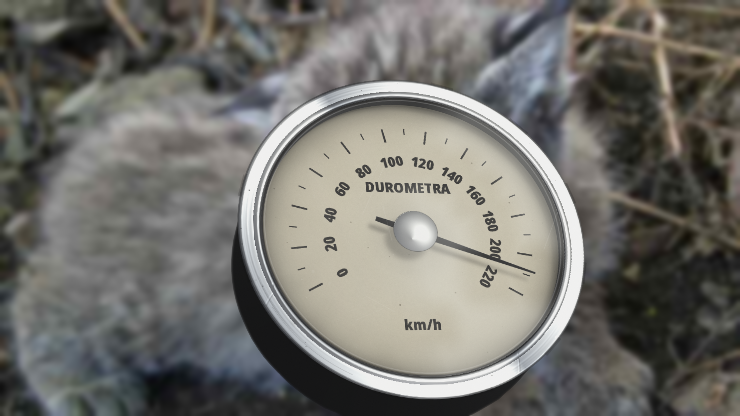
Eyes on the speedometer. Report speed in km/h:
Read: 210 km/h
